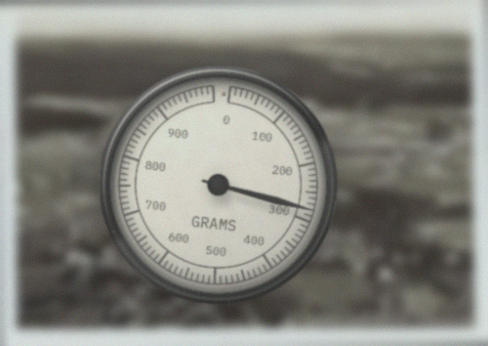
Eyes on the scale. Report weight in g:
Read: 280 g
